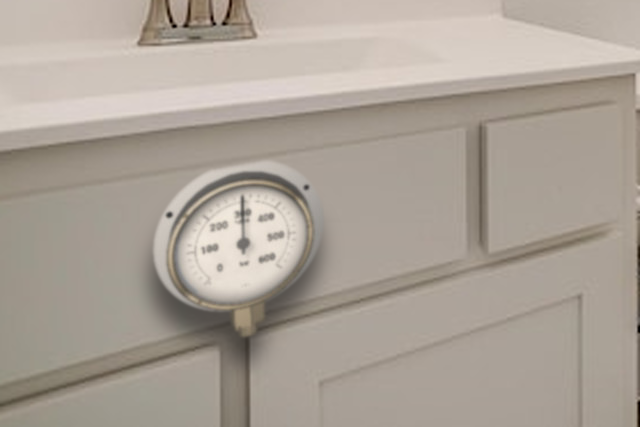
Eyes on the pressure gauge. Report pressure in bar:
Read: 300 bar
